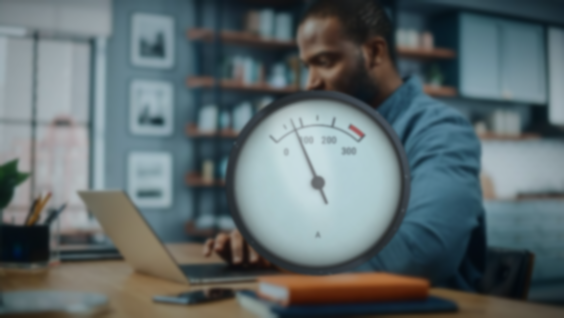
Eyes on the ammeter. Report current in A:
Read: 75 A
